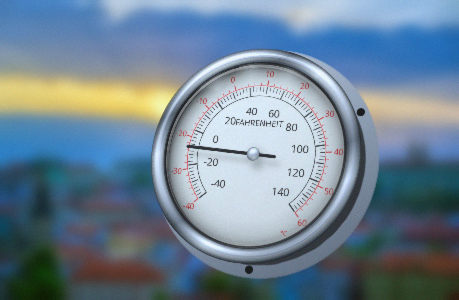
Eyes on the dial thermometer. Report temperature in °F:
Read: -10 °F
